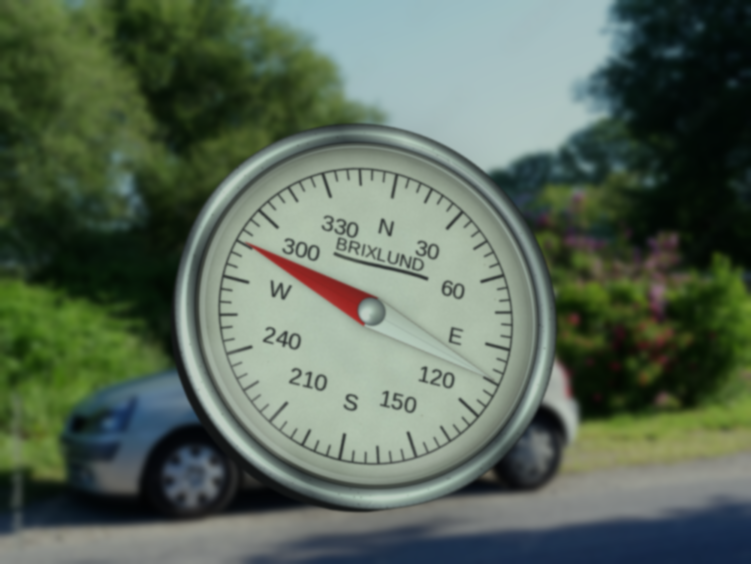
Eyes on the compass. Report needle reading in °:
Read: 285 °
